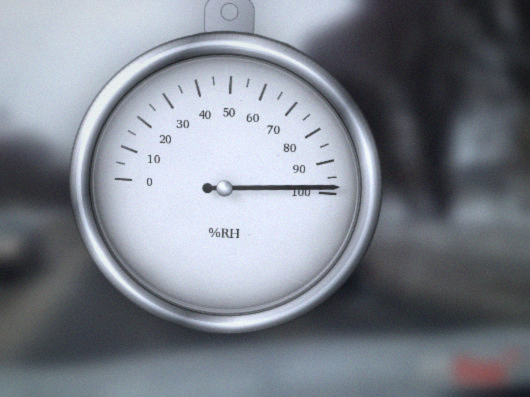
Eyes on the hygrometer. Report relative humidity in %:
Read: 97.5 %
